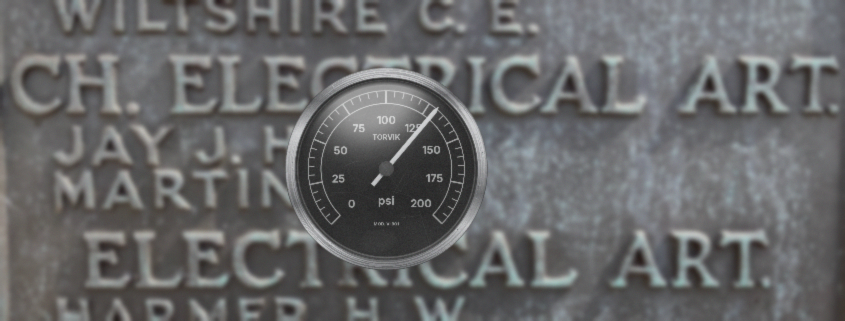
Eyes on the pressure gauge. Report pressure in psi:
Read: 130 psi
